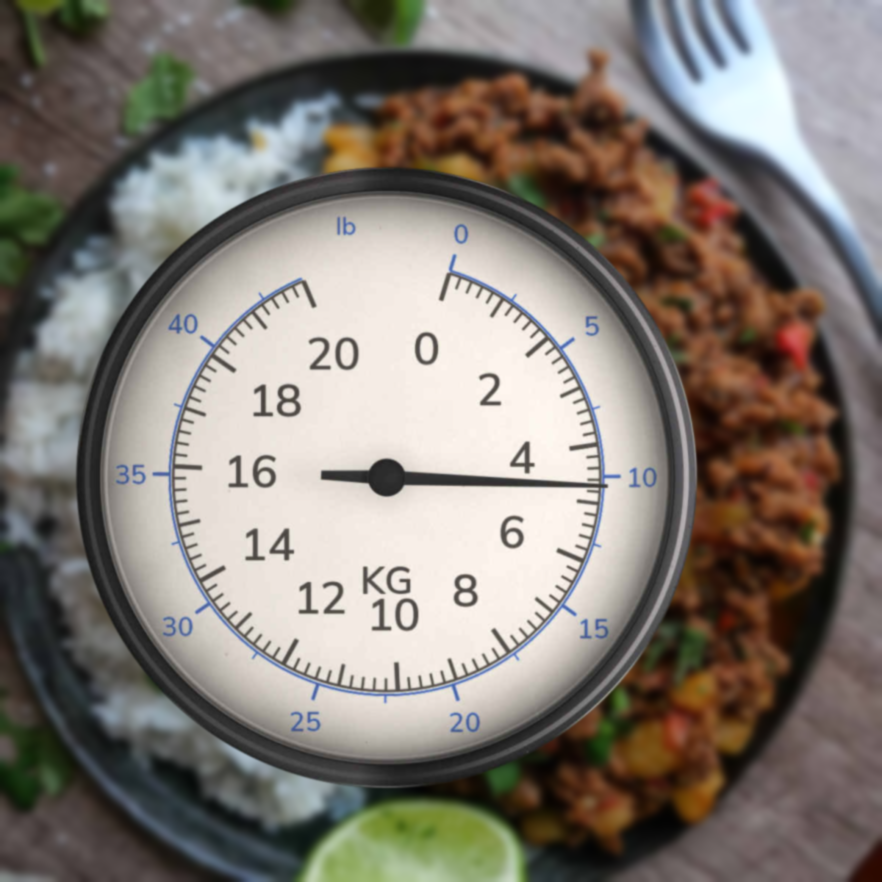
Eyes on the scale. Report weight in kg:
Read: 4.7 kg
